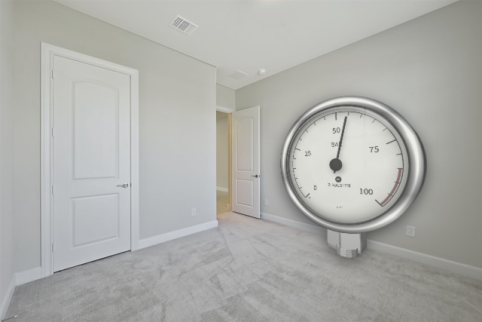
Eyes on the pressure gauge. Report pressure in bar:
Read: 55 bar
